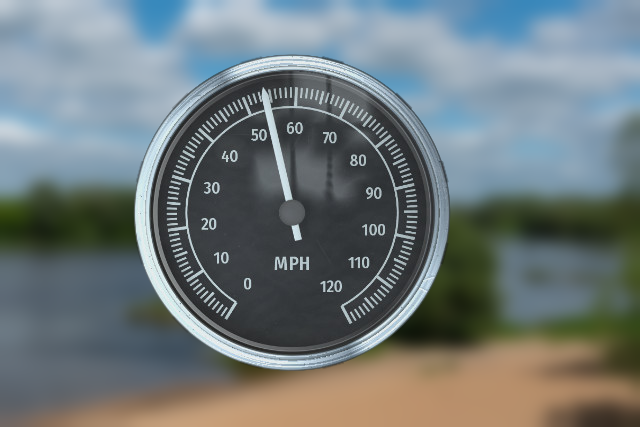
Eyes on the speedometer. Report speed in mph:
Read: 54 mph
